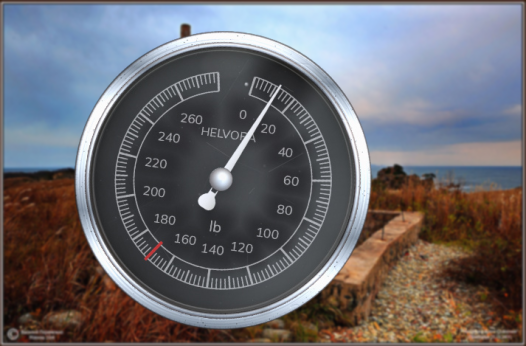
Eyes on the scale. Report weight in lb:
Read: 12 lb
